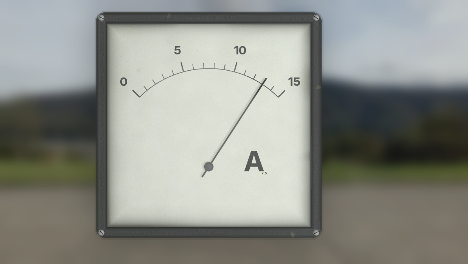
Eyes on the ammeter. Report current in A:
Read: 13 A
